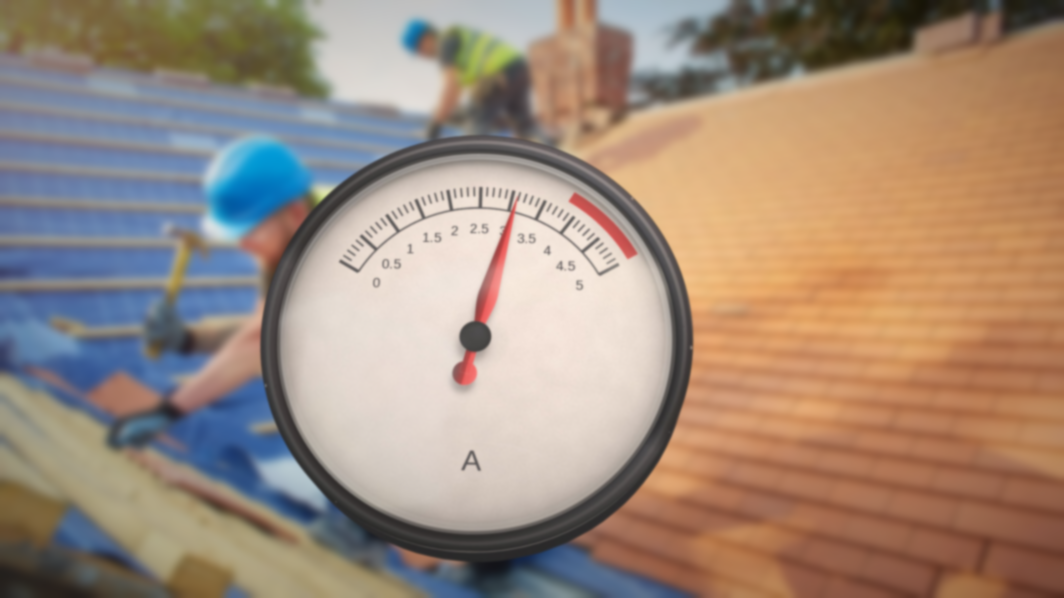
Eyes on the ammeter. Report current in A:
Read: 3.1 A
